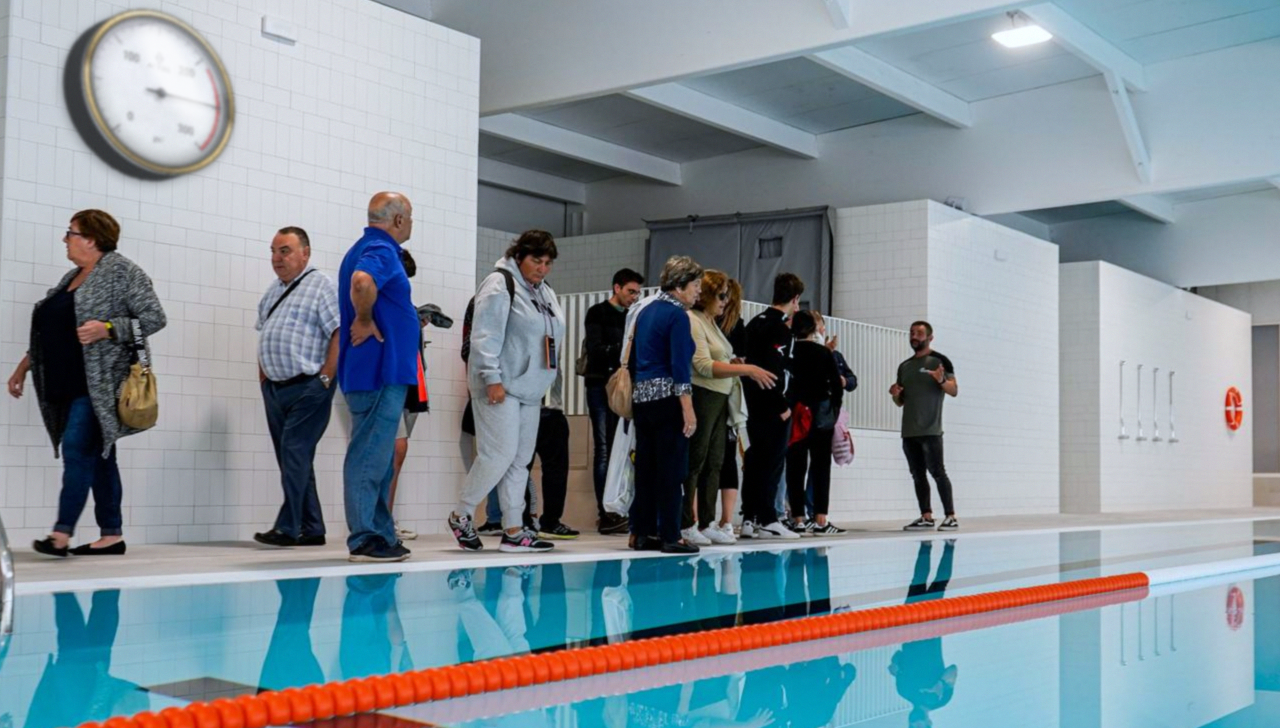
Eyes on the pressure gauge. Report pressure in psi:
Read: 250 psi
